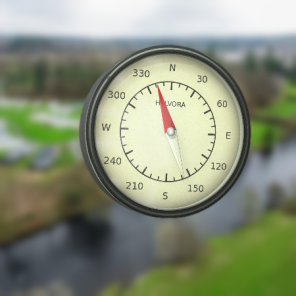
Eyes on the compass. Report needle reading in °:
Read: 340 °
